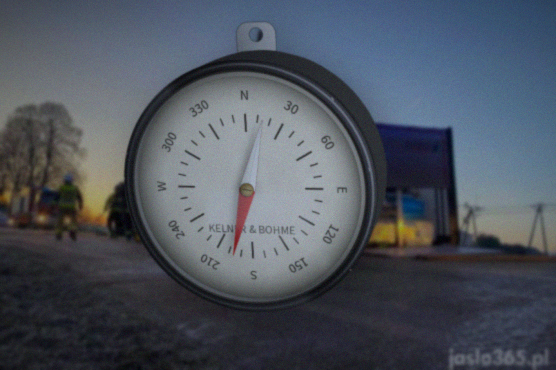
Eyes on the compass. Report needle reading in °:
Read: 195 °
